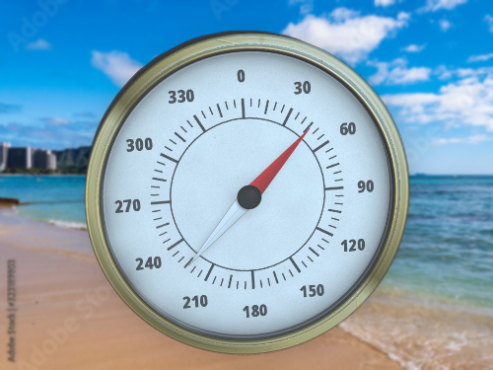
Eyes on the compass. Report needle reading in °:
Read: 45 °
